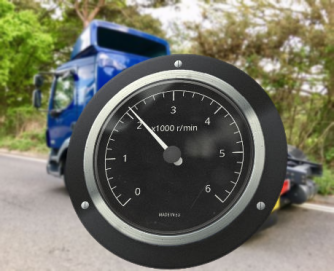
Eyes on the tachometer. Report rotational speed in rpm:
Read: 2100 rpm
